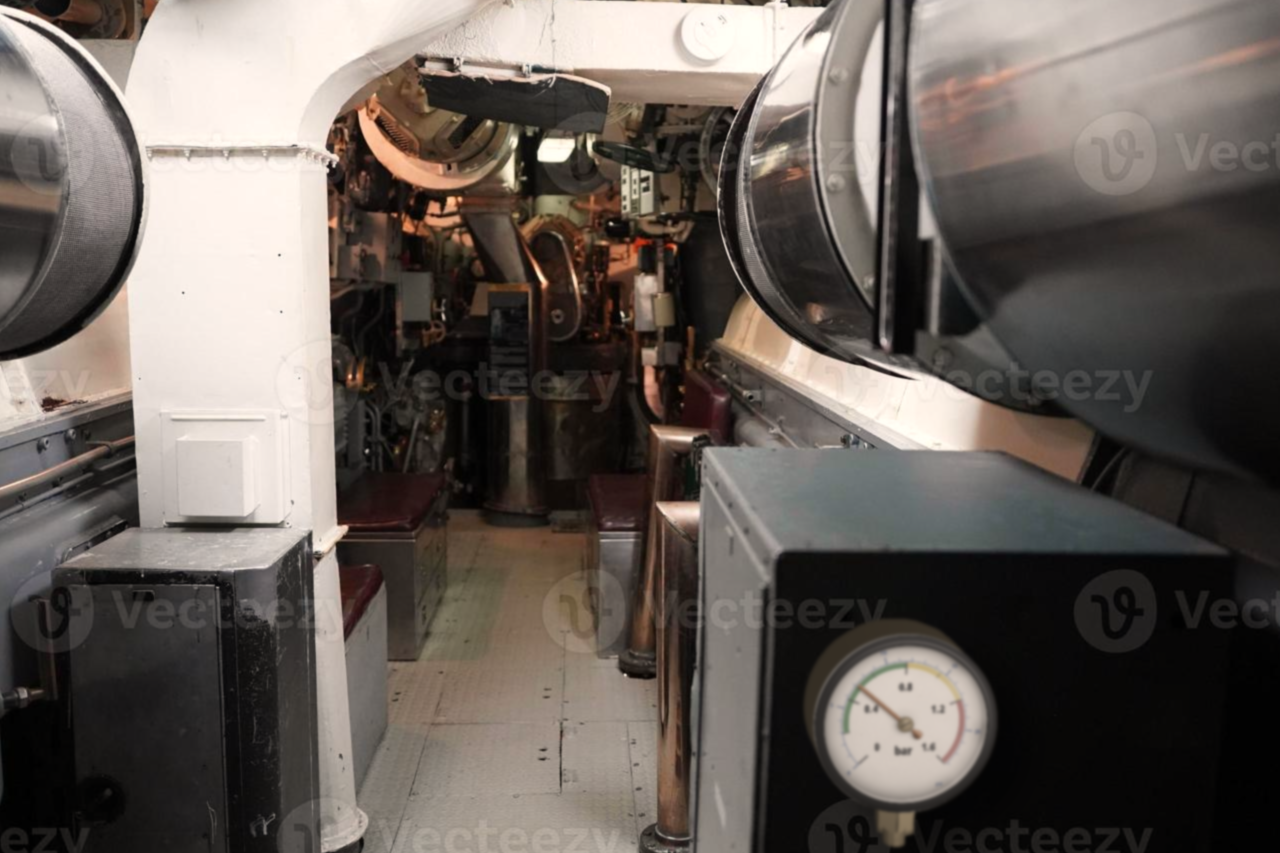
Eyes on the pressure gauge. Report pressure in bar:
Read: 0.5 bar
